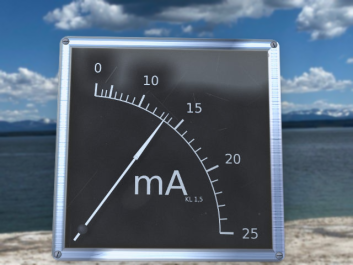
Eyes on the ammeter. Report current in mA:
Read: 13.5 mA
